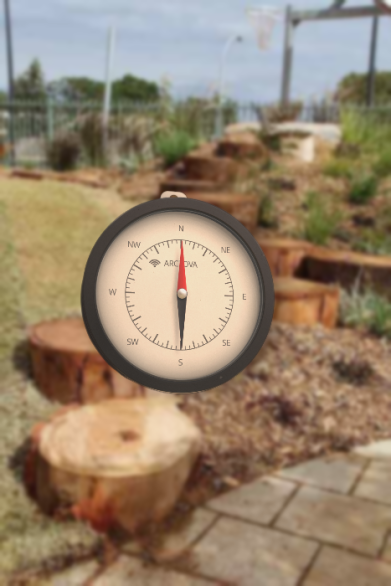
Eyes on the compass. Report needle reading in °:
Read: 0 °
